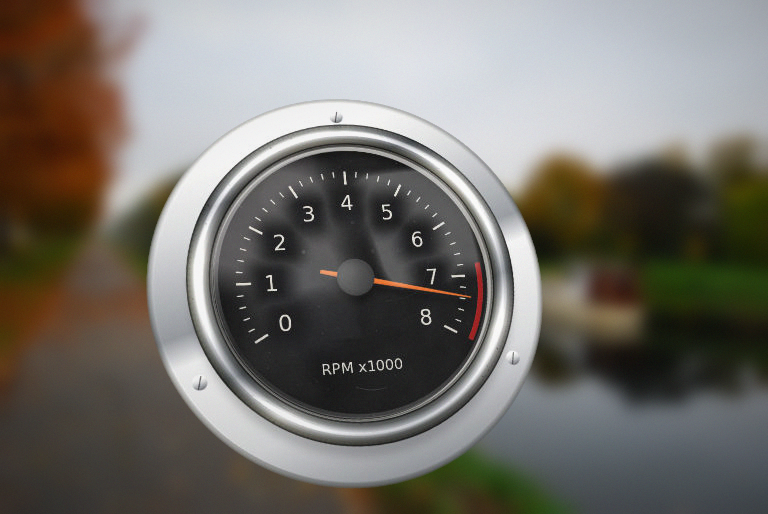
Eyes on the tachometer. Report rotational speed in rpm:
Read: 7400 rpm
